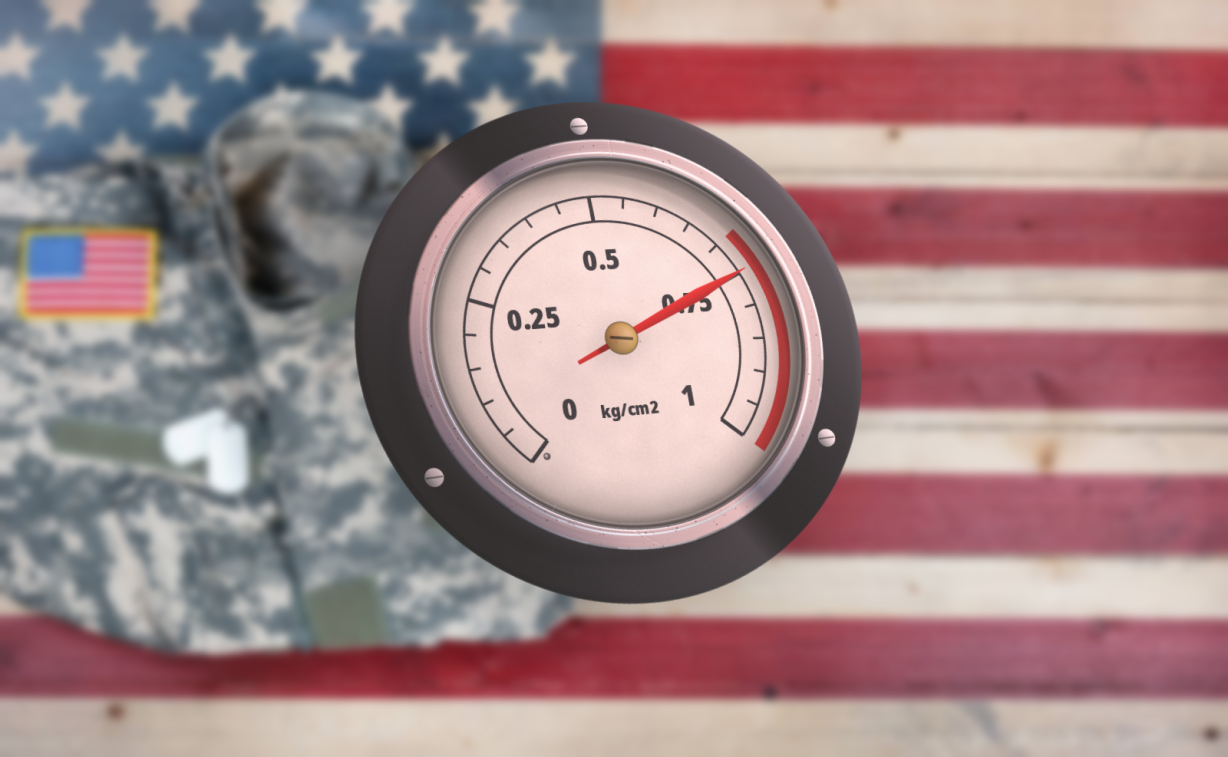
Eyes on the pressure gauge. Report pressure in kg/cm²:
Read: 0.75 kg/cm²
